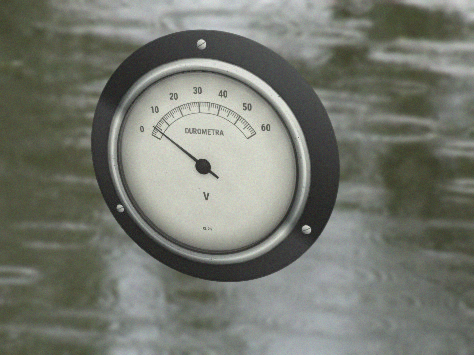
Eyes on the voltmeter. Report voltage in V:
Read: 5 V
